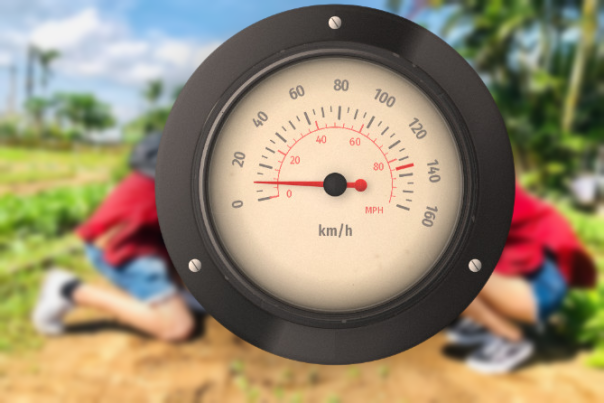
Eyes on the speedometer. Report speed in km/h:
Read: 10 km/h
